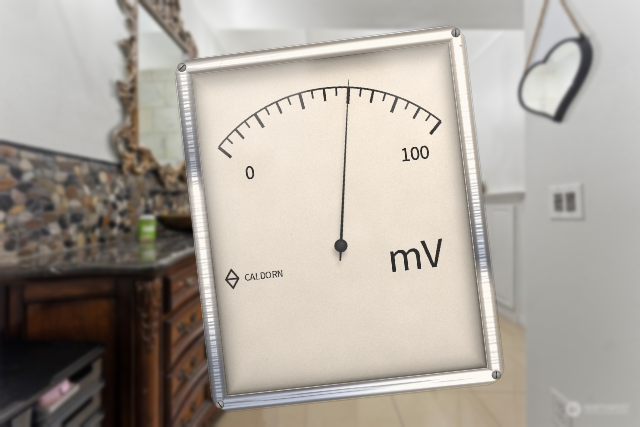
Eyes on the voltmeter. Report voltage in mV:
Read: 60 mV
